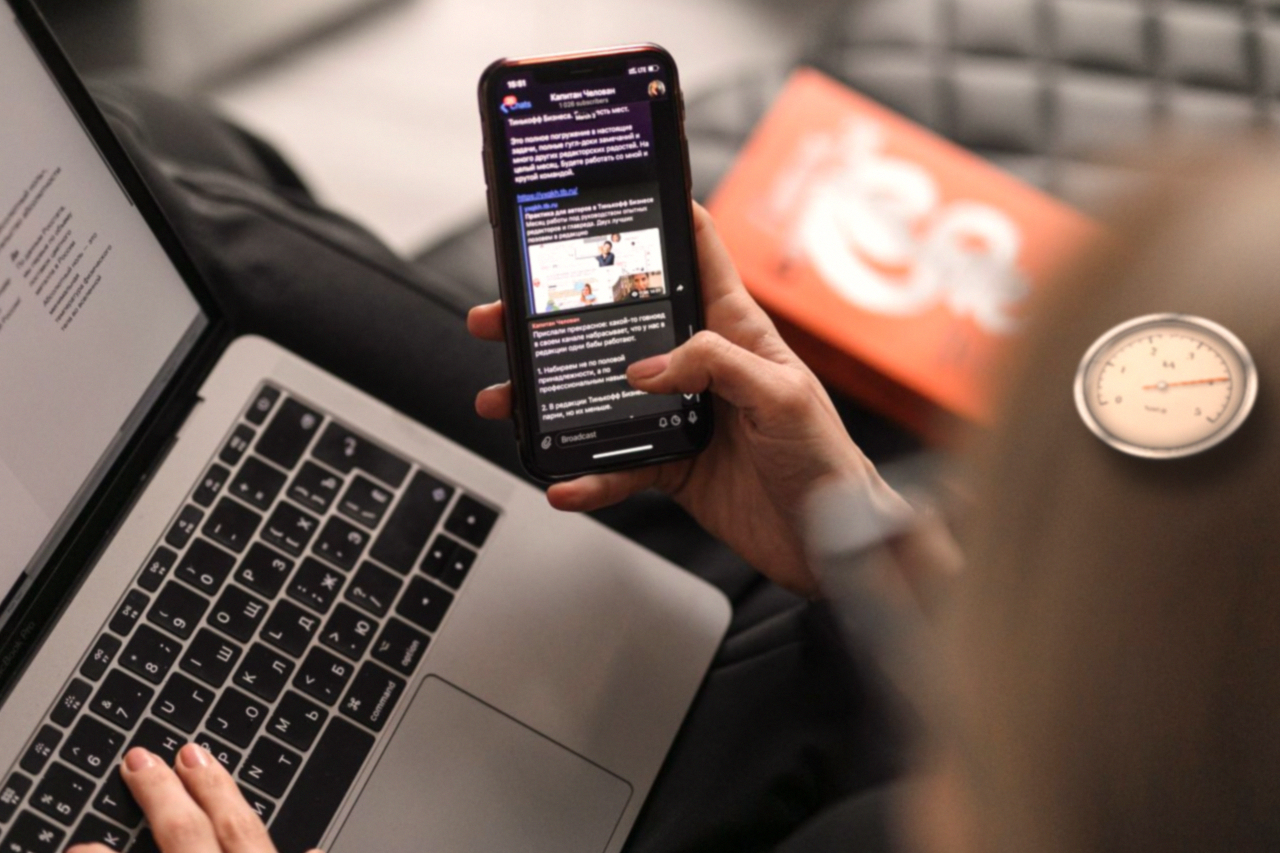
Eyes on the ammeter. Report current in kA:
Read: 4 kA
